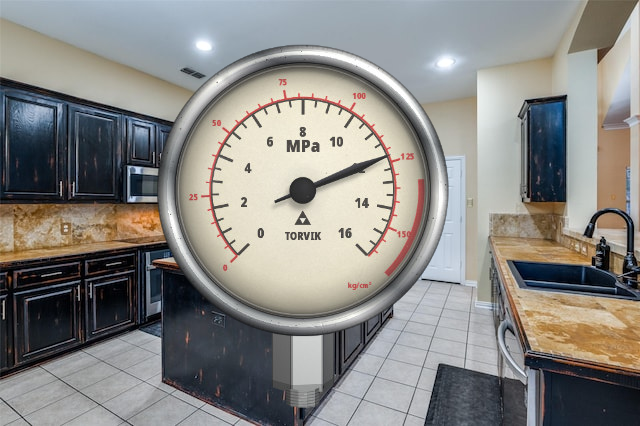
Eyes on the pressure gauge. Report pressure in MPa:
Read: 12 MPa
